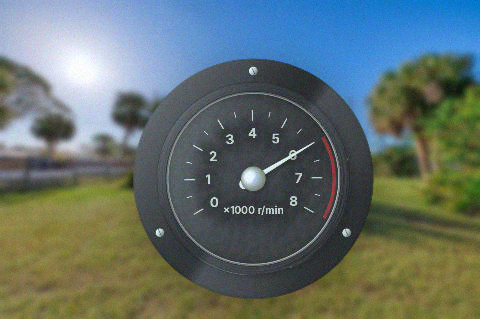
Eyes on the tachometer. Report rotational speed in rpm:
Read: 6000 rpm
